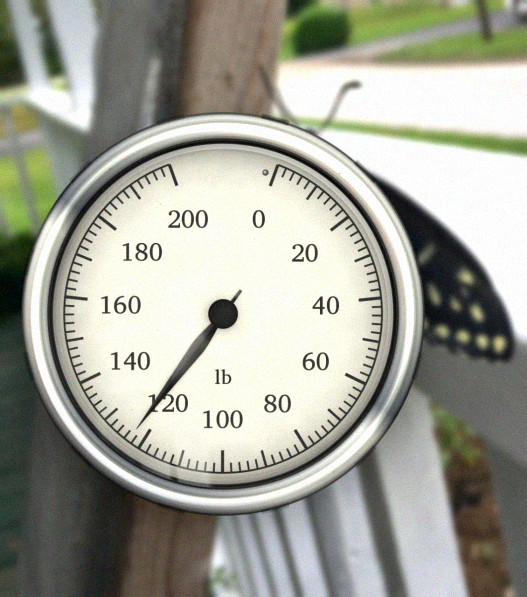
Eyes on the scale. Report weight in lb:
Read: 123 lb
